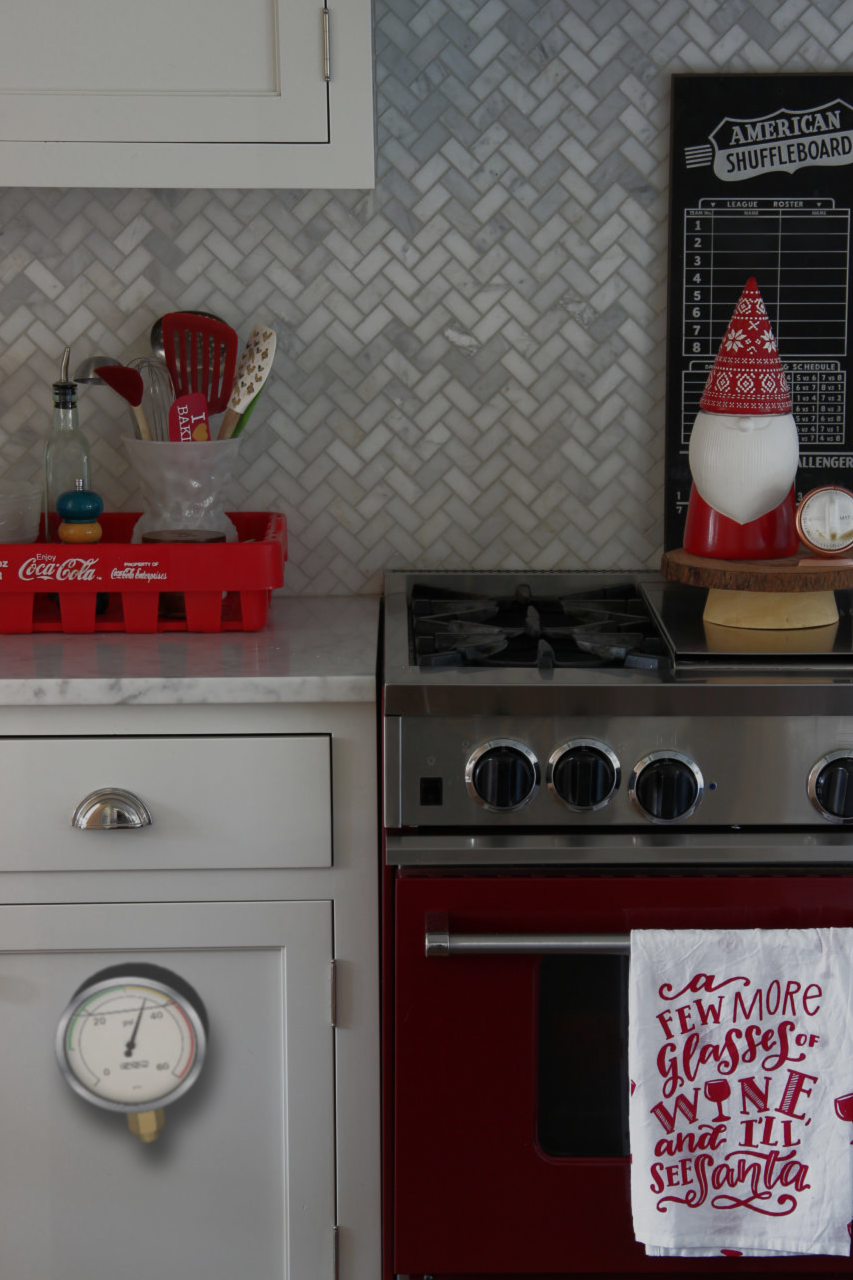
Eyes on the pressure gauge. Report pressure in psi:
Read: 35 psi
